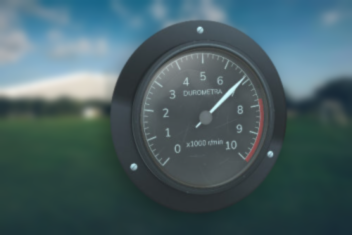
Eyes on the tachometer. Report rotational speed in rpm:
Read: 6800 rpm
